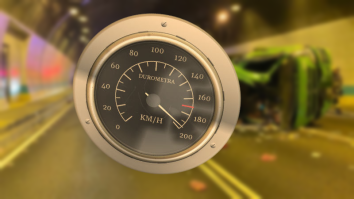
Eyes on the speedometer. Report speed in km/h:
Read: 195 km/h
